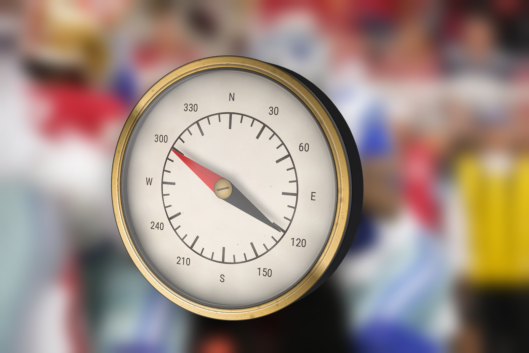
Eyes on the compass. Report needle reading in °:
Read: 300 °
